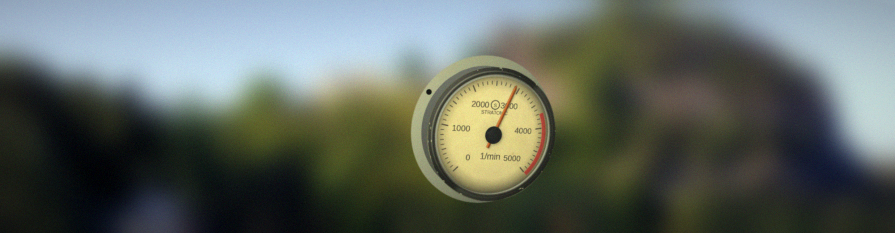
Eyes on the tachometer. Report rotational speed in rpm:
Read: 2900 rpm
